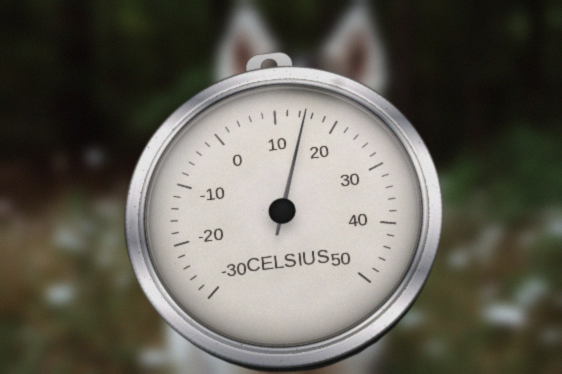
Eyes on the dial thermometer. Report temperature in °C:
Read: 15 °C
